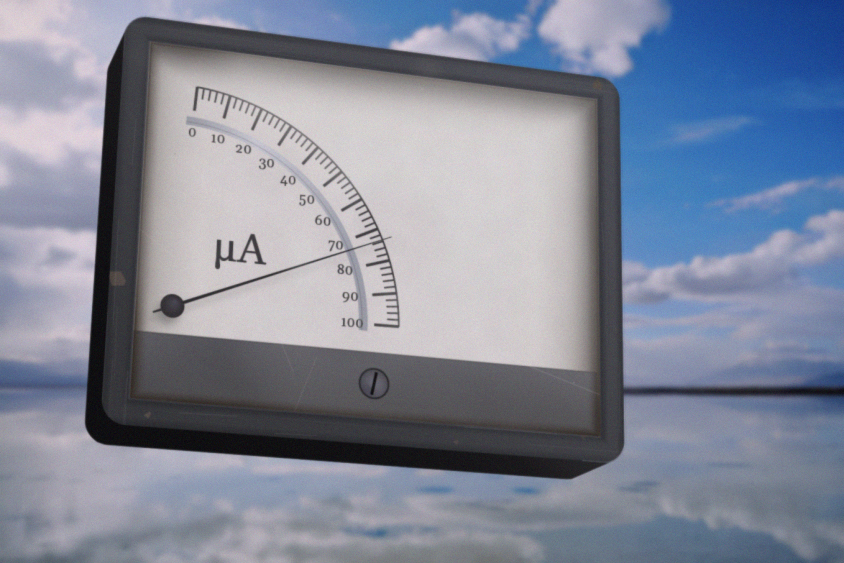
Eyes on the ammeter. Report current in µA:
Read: 74 µA
